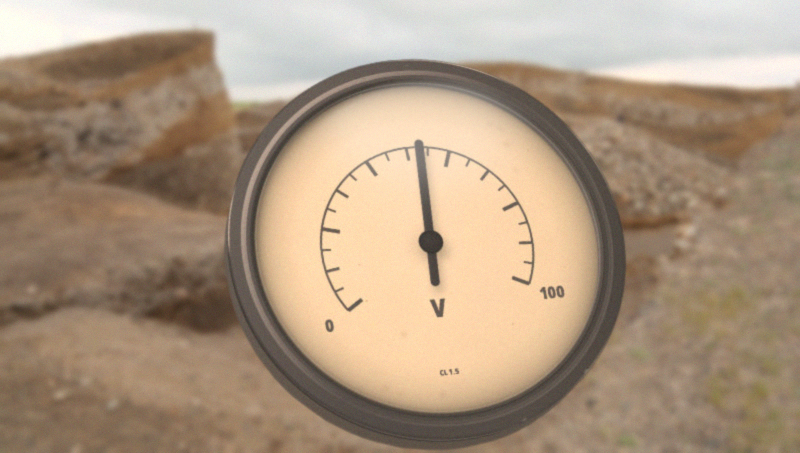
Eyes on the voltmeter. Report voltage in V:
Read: 52.5 V
